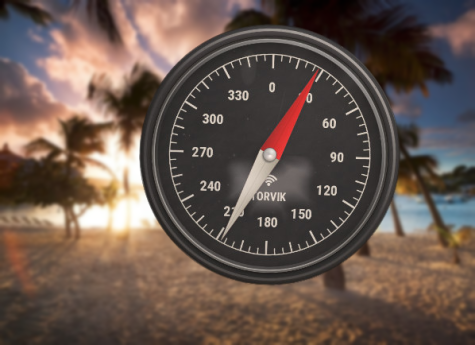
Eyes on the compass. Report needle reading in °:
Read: 27.5 °
